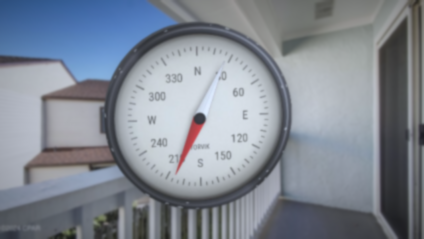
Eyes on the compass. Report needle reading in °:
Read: 205 °
